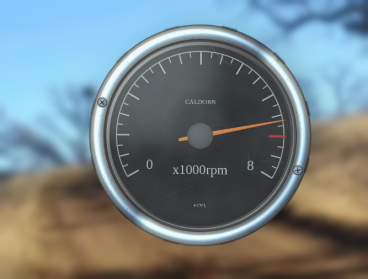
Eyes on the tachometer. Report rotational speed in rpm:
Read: 6625 rpm
